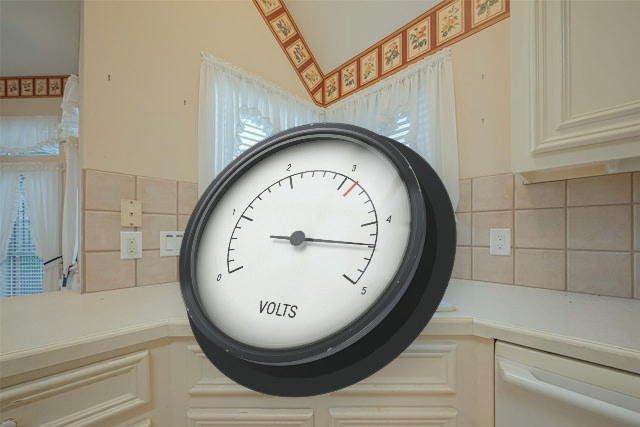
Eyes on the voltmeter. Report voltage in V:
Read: 4.4 V
